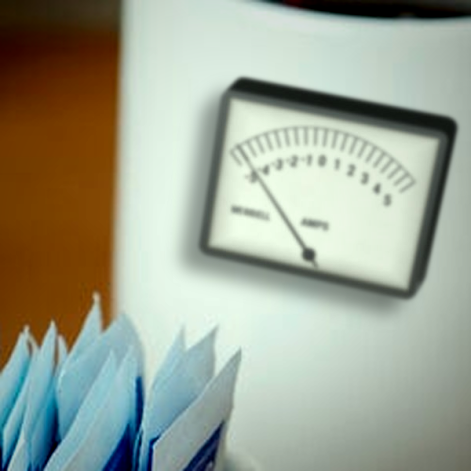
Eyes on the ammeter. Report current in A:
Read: -4.5 A
